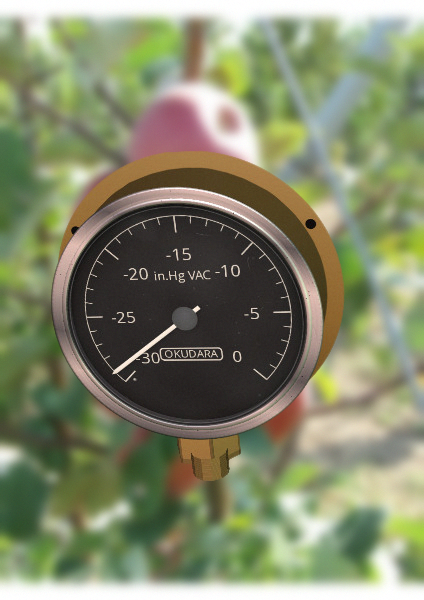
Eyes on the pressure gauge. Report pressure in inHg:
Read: -29 inHg
